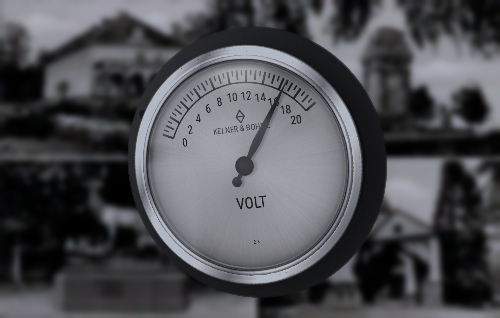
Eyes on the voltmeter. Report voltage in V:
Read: 16.5 V
